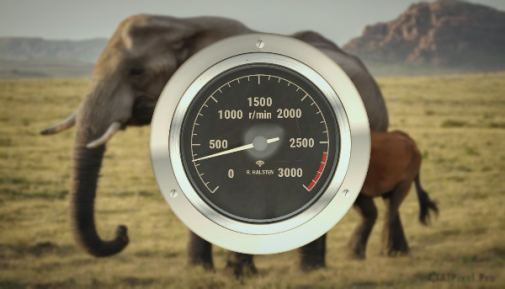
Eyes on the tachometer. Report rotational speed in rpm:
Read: 350 rpm
